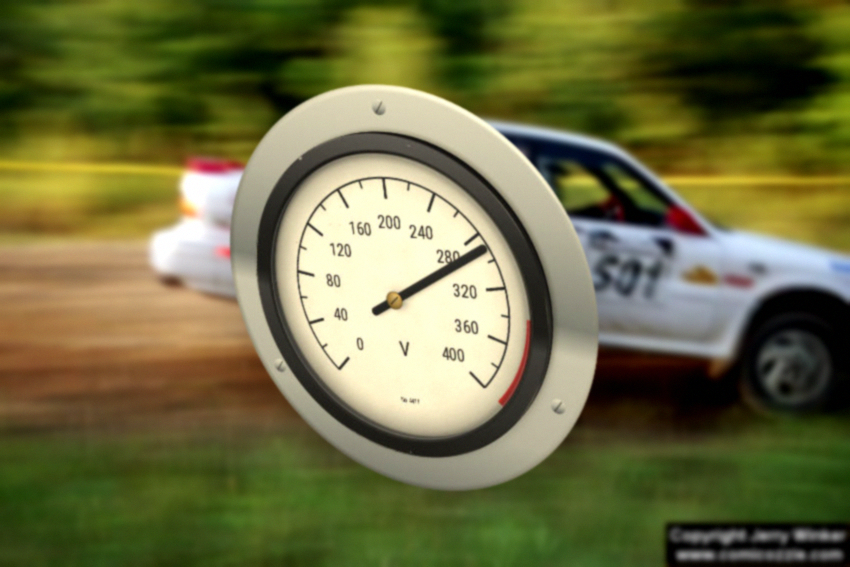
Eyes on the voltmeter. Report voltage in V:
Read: 290 V
